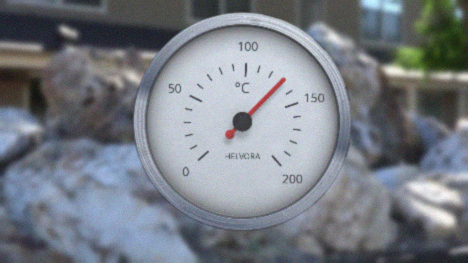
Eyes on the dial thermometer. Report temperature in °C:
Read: 130 °C
